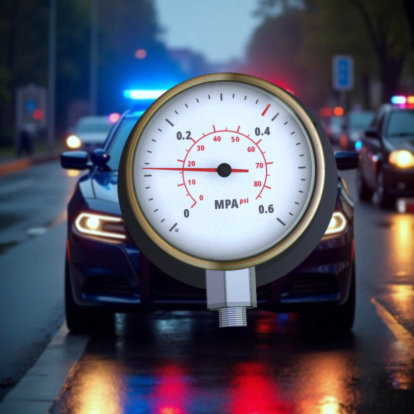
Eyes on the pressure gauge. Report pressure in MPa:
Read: 0.11 MPa
